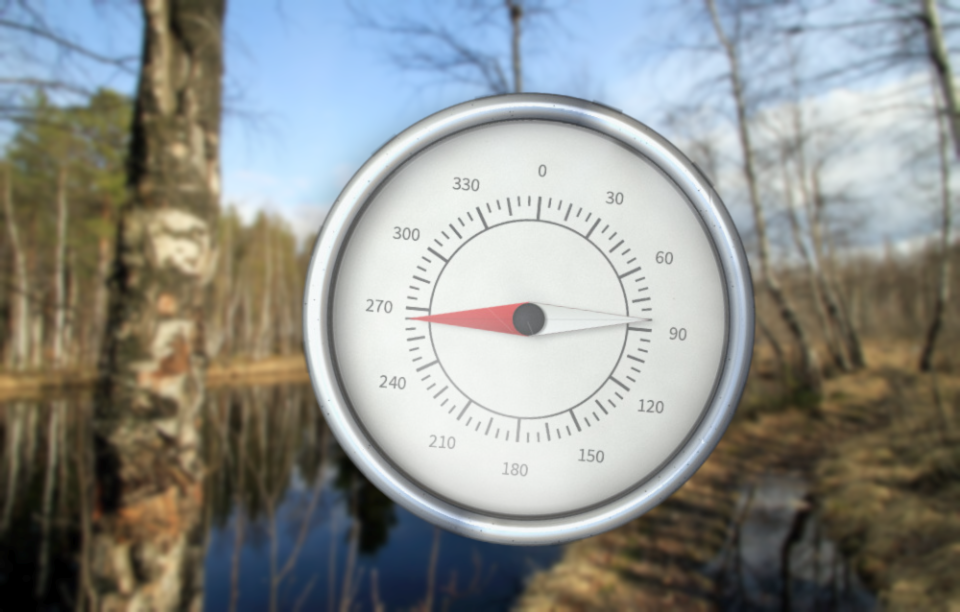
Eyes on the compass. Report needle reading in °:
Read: 265 °
